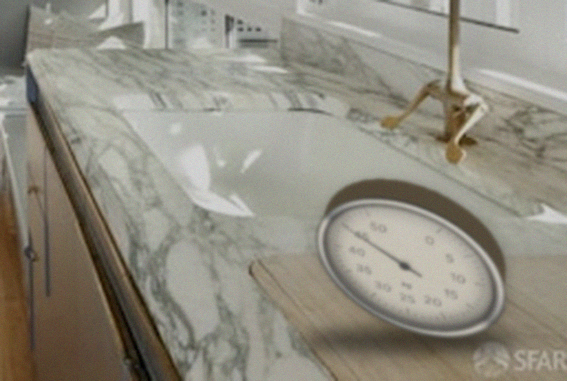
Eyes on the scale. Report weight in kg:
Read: 45 kg
